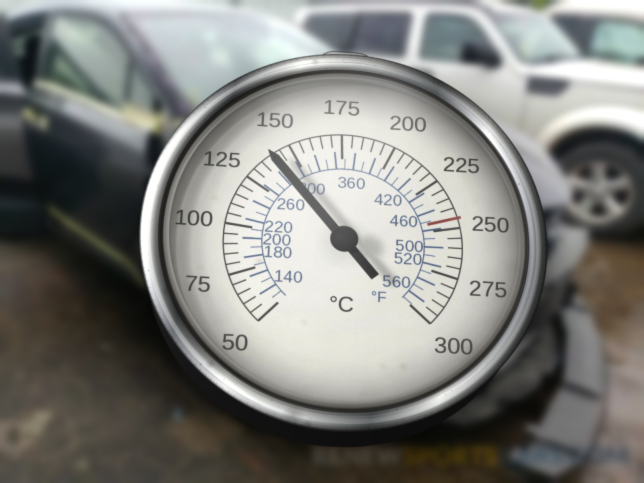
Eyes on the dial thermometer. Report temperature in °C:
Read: 140 °C
